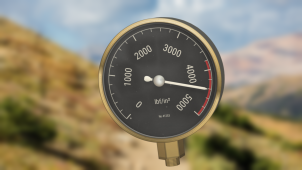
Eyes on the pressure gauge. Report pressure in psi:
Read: 4400 psi
